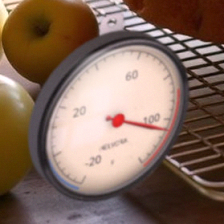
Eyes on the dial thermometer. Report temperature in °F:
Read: 104 °F
